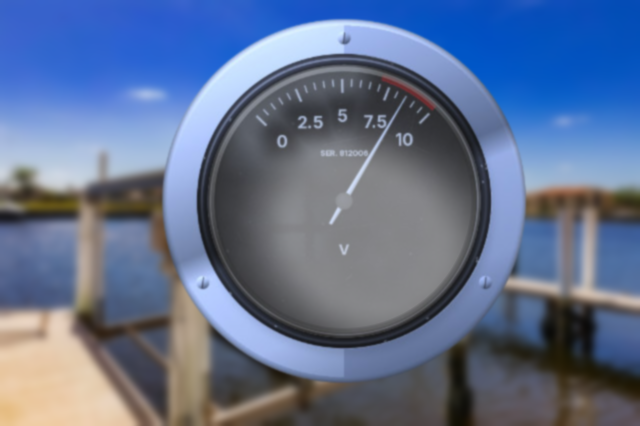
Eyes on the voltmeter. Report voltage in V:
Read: 8.5 V
